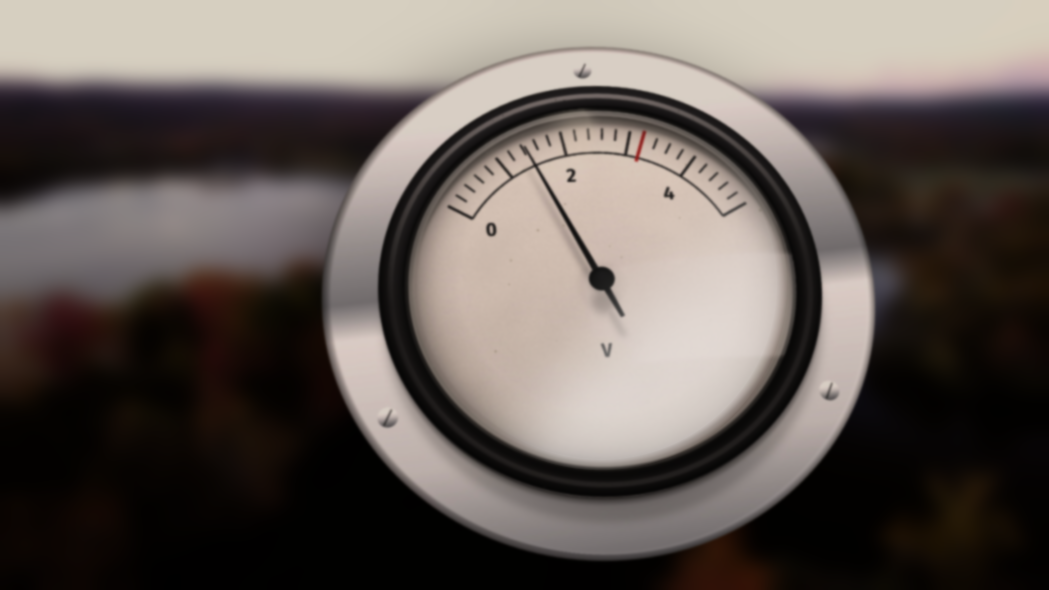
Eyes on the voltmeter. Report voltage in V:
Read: 1.4 V
